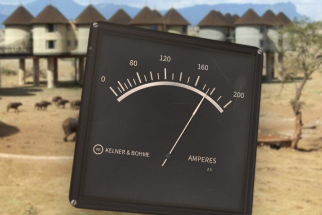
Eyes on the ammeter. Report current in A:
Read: 175 A
